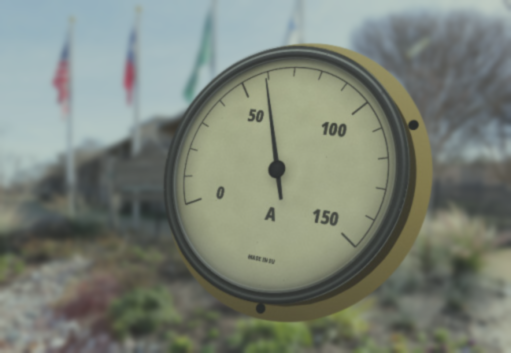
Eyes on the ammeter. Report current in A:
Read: 60 A
